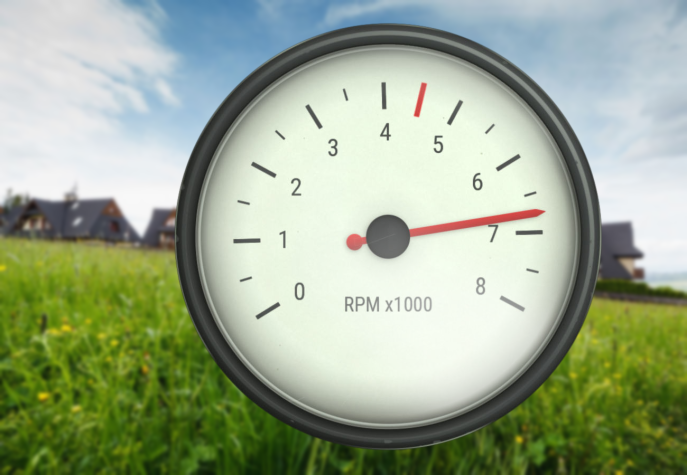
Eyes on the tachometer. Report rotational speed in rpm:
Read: 6750 rpm
